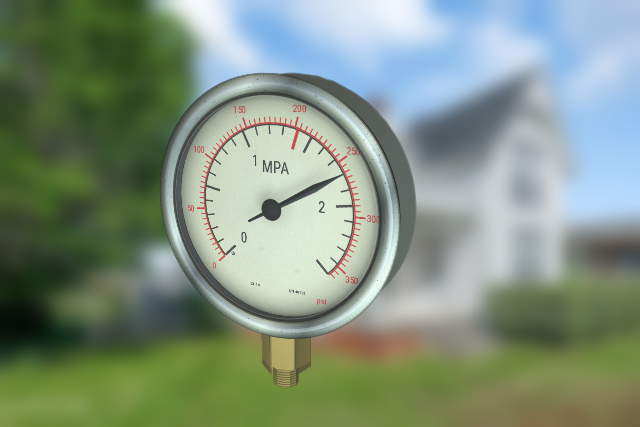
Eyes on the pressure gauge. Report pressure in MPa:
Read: 1.8 MPa
